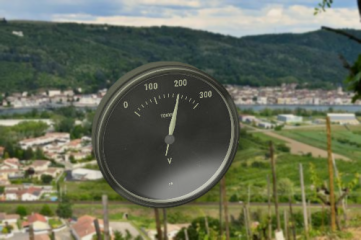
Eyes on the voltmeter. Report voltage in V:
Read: 200 V
